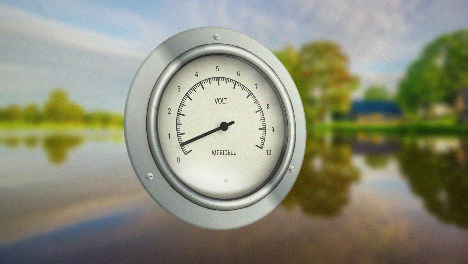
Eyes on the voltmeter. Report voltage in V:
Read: 0.5 V
